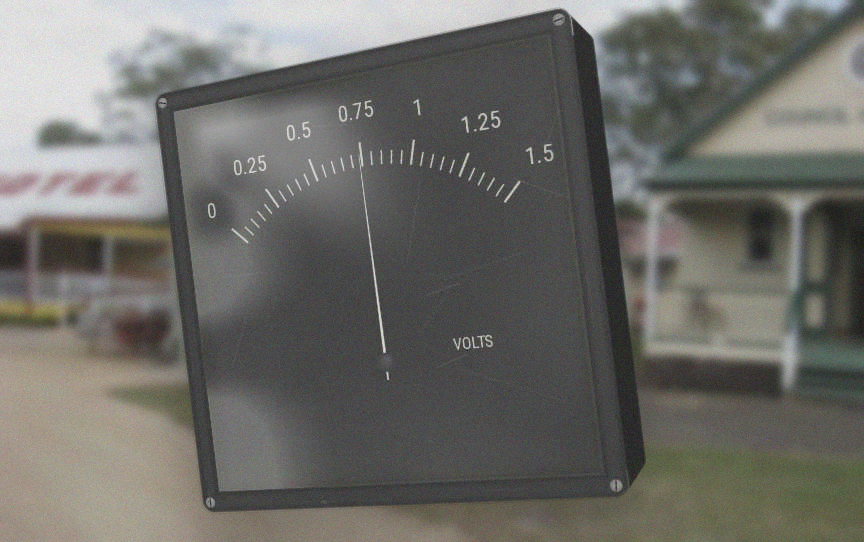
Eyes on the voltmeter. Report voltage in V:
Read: 0.75 V
